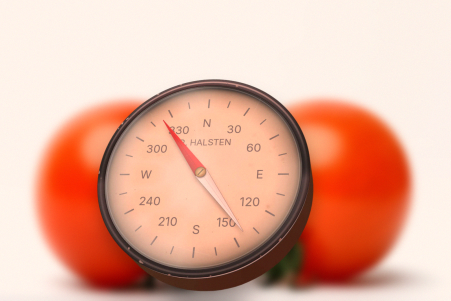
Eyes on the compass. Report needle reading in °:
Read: 322.5 °
